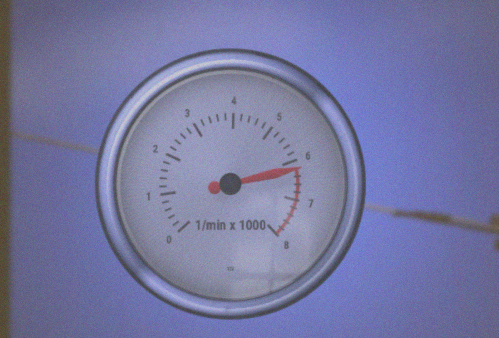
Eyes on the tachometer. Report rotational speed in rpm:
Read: 6200 rpm
